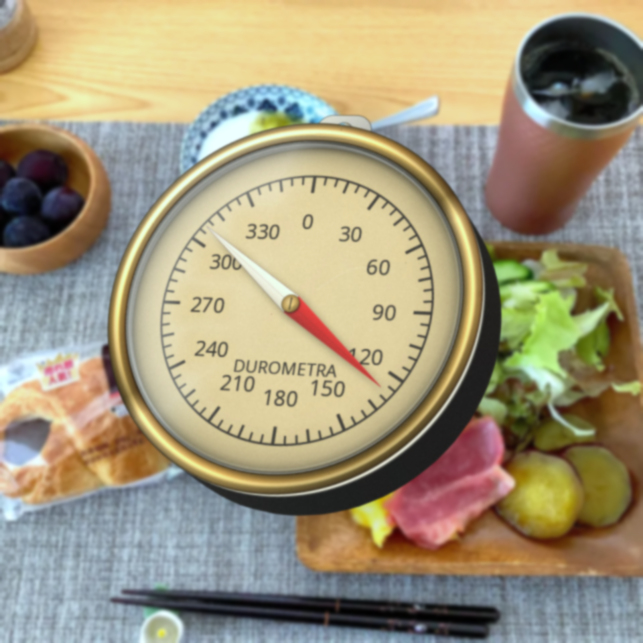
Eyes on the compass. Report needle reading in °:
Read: 127.5 °
